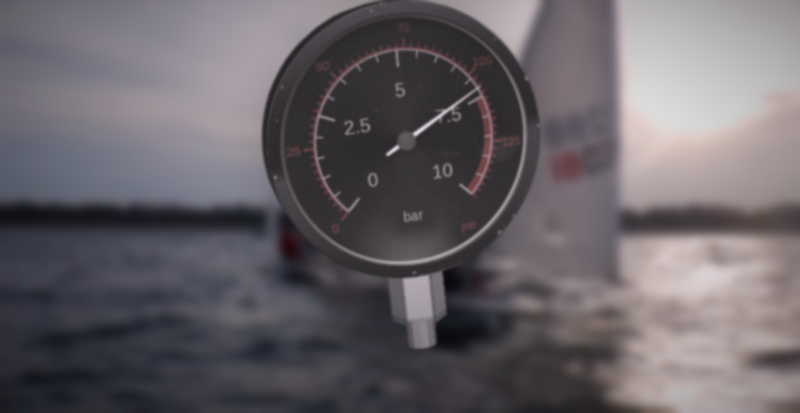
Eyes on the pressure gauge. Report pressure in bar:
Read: 7.25 bar
